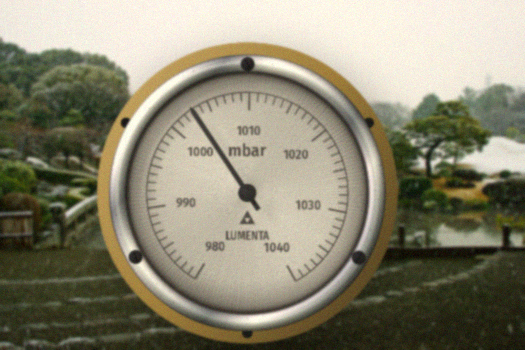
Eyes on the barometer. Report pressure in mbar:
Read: 1003 mbar
